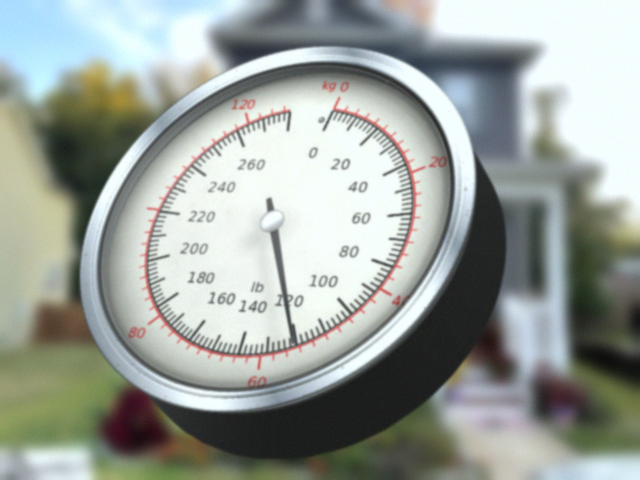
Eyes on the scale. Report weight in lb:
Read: 120 lb
